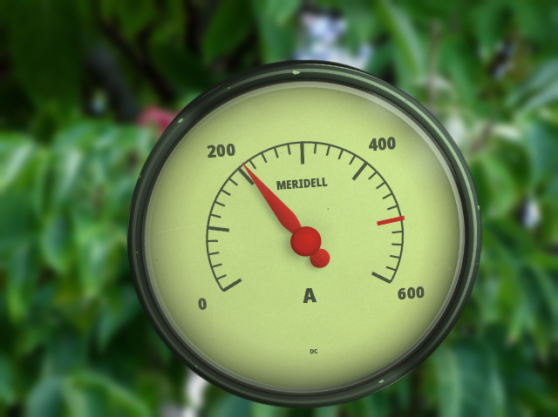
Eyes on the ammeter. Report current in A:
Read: 210 A
